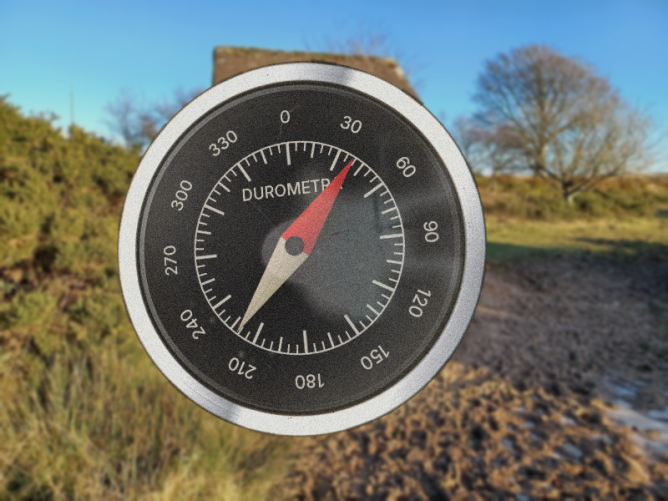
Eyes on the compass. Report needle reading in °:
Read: 40 °
